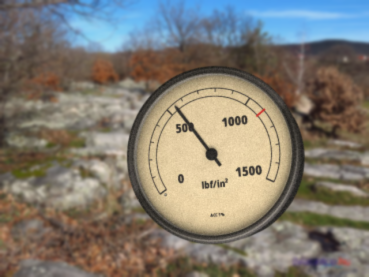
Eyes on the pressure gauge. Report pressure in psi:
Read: 550 psi
